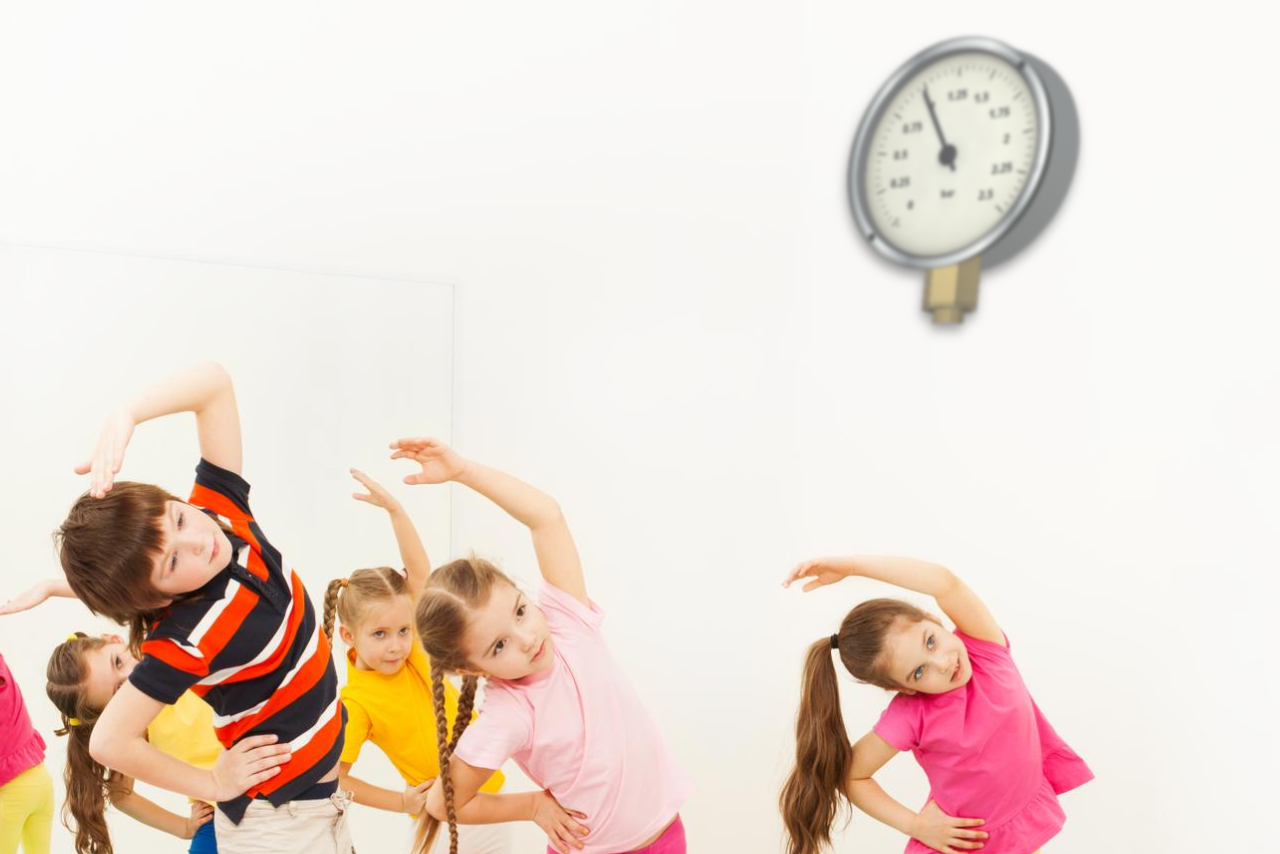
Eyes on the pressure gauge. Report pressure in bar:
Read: 1 bar
